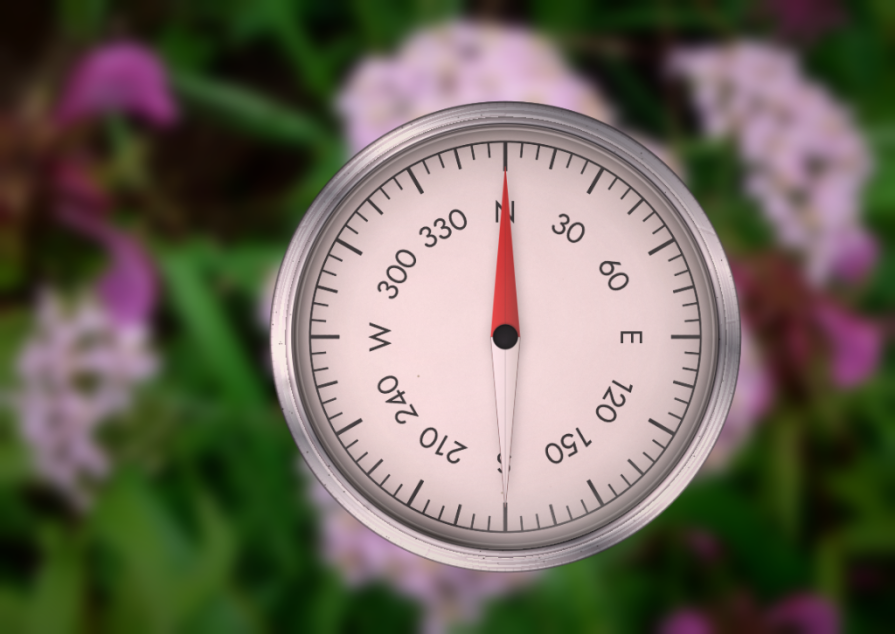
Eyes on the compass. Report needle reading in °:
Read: 0 °
